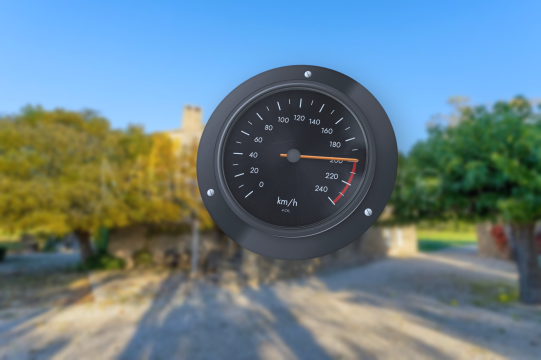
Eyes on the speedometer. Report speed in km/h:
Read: 200 km/h
